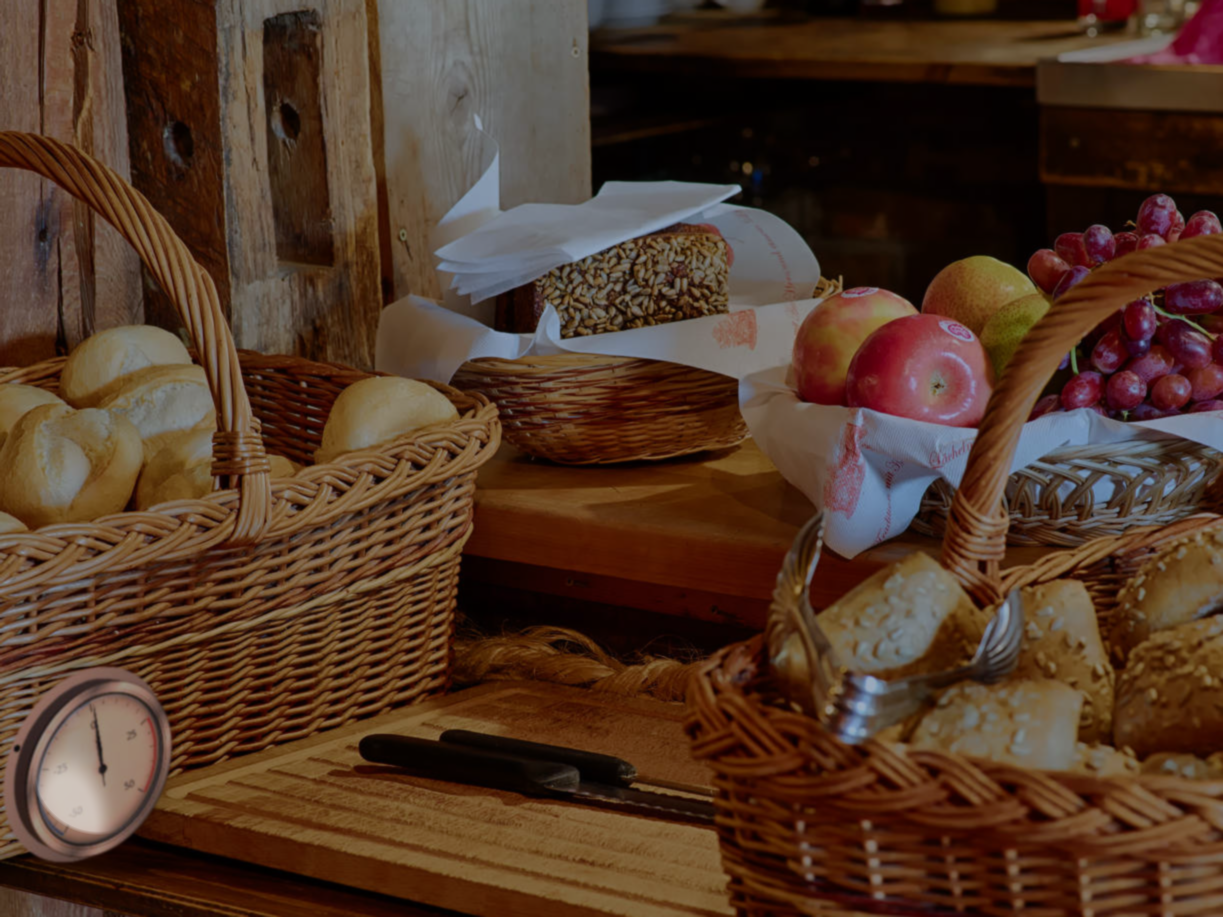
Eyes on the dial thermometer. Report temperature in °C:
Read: 0 °C
